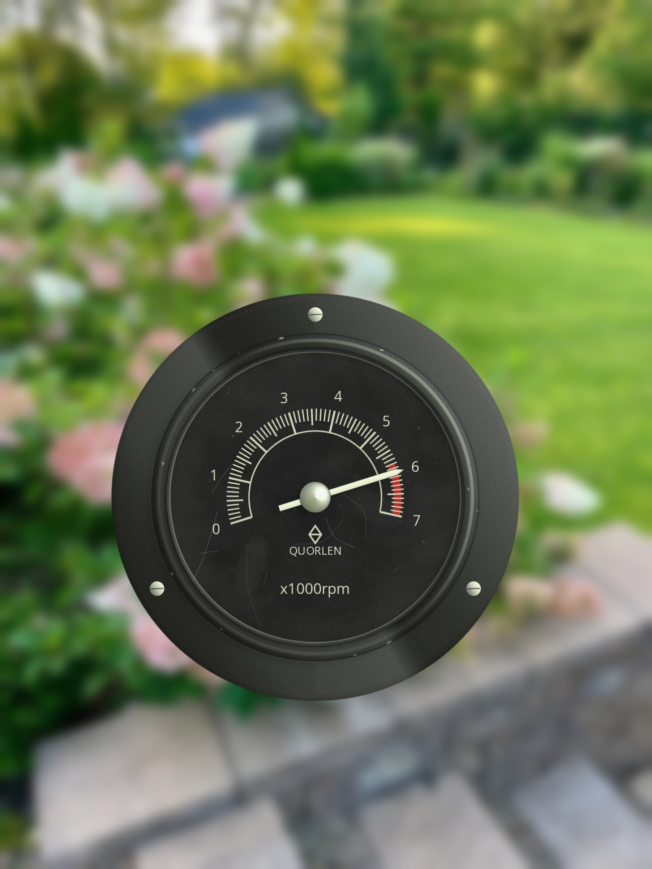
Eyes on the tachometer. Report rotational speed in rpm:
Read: 6000 rpm
